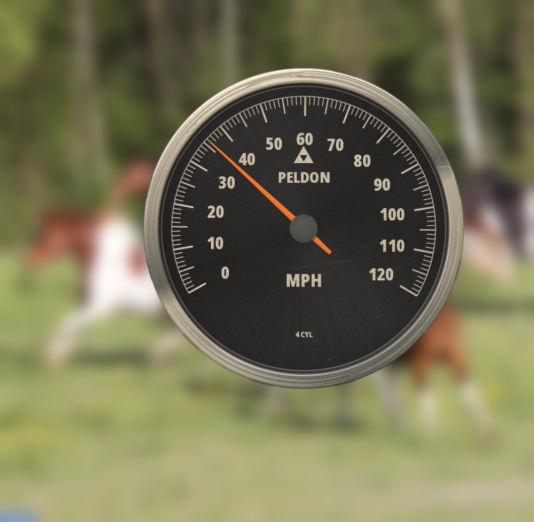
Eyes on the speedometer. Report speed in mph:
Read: 36 mph
